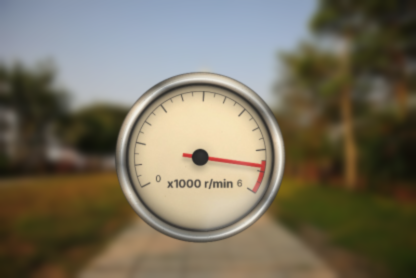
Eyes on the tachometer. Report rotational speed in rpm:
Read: 5375 rpm
